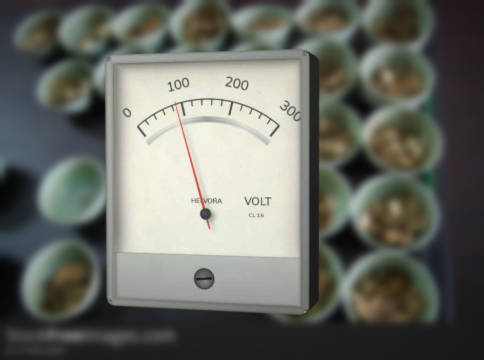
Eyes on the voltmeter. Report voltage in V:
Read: 90 V
